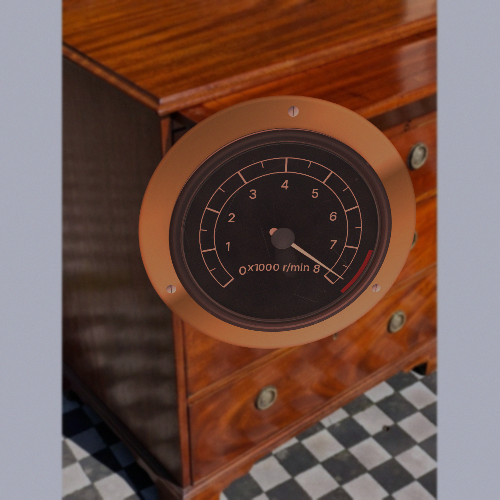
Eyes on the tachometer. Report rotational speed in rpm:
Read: 7750 rpm
